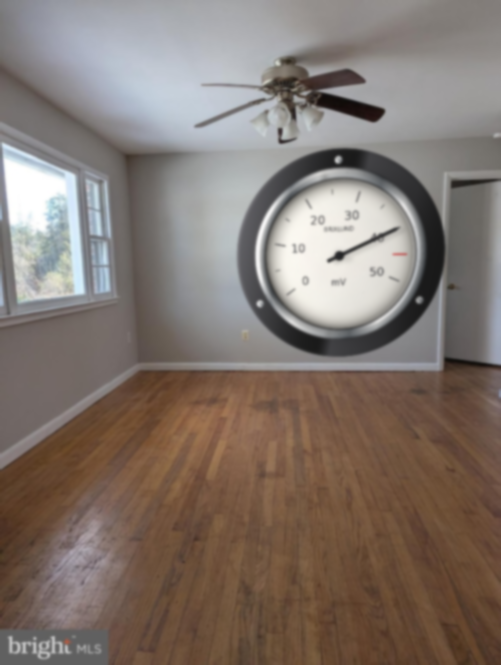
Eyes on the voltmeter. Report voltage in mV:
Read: 40 mV
